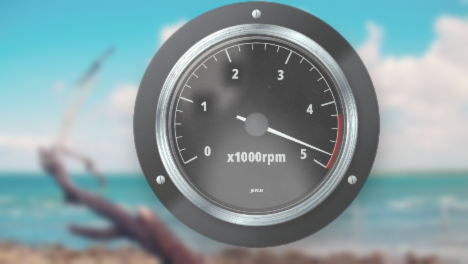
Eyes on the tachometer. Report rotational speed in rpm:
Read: 4800 rpm
